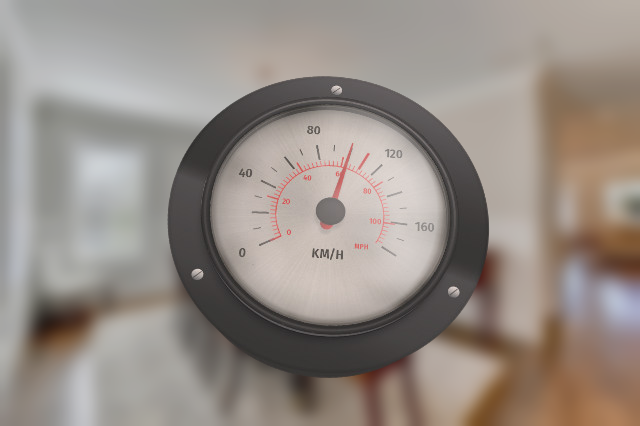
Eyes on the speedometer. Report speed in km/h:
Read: 100 km/h
